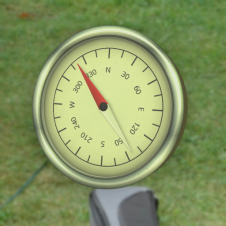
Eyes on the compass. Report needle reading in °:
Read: 322.5 °
